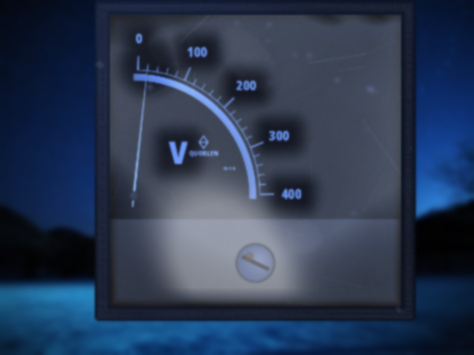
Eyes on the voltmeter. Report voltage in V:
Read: 20 V
